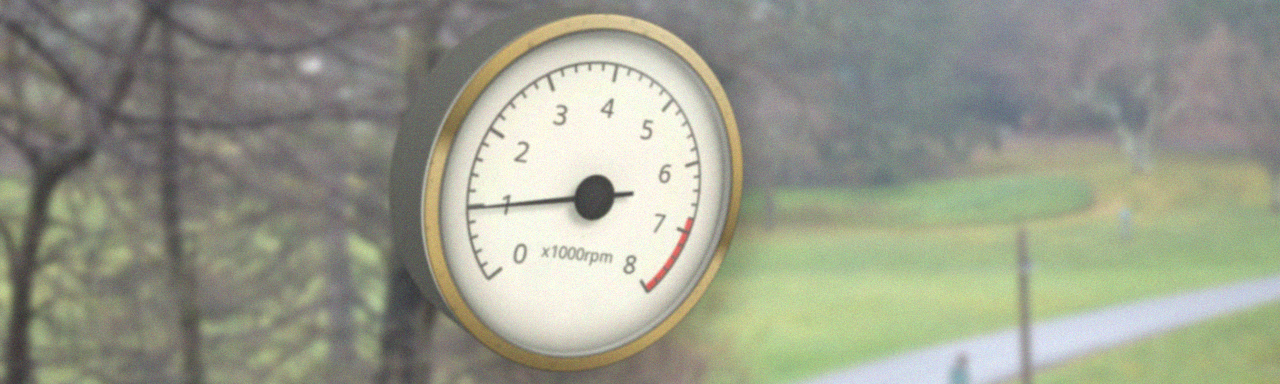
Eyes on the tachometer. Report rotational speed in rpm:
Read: 1000 rpm
